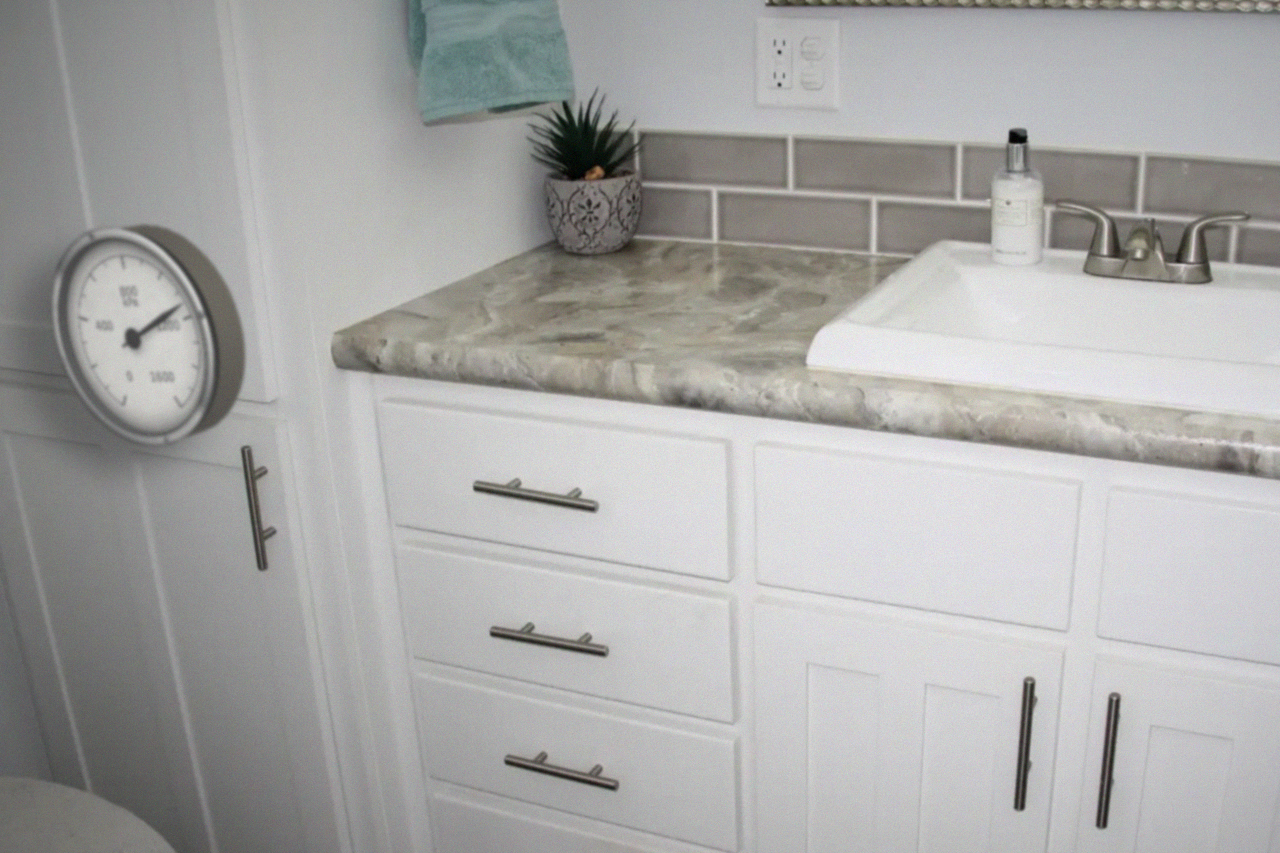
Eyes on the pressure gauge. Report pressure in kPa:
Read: 1150 kPa
